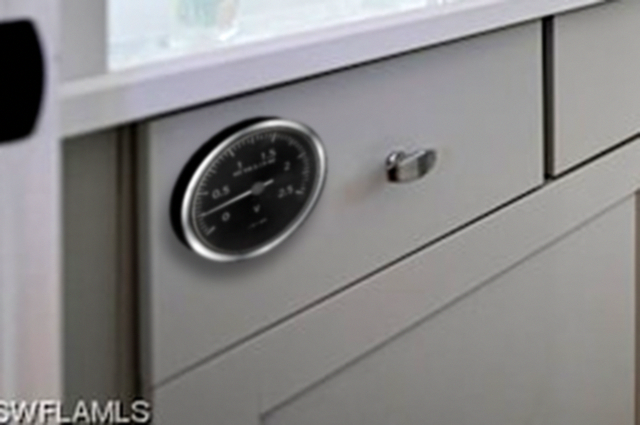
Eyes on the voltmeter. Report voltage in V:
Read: 0.25 V
